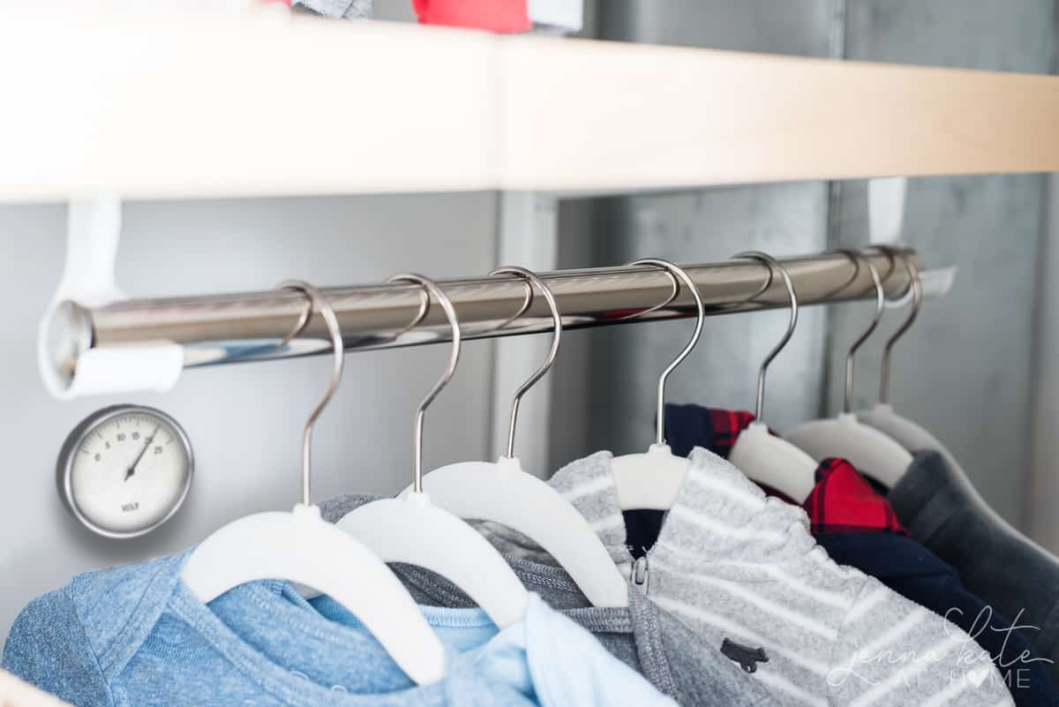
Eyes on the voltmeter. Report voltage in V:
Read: 20 V
